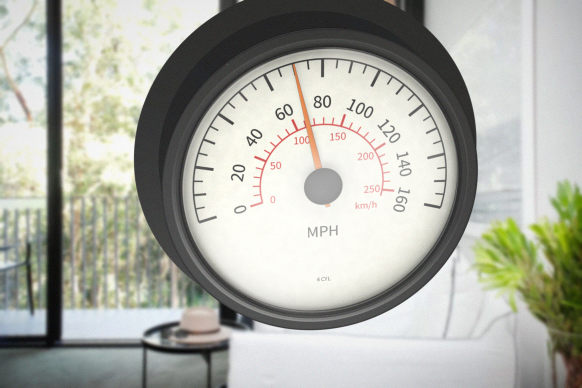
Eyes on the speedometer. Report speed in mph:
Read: 70 mph
